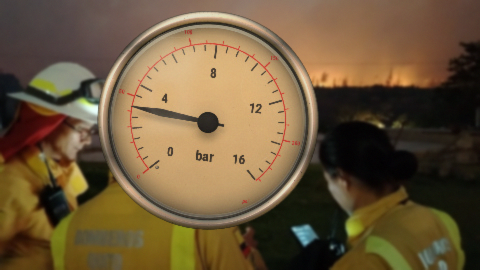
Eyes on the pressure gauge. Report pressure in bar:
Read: 3 bar
